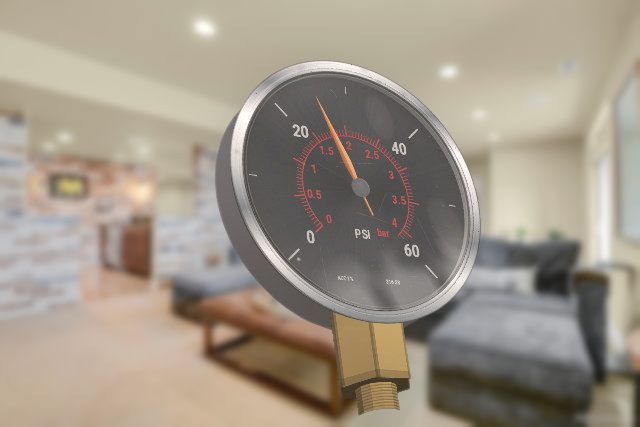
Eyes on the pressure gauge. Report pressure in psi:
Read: 25 psi
